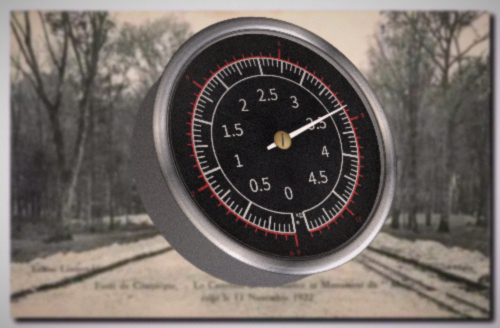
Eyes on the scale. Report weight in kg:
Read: 3.5 kg
